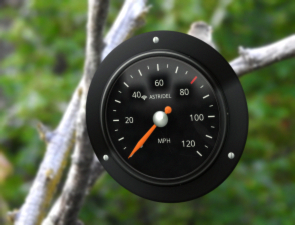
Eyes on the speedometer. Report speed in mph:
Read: 0 mph
